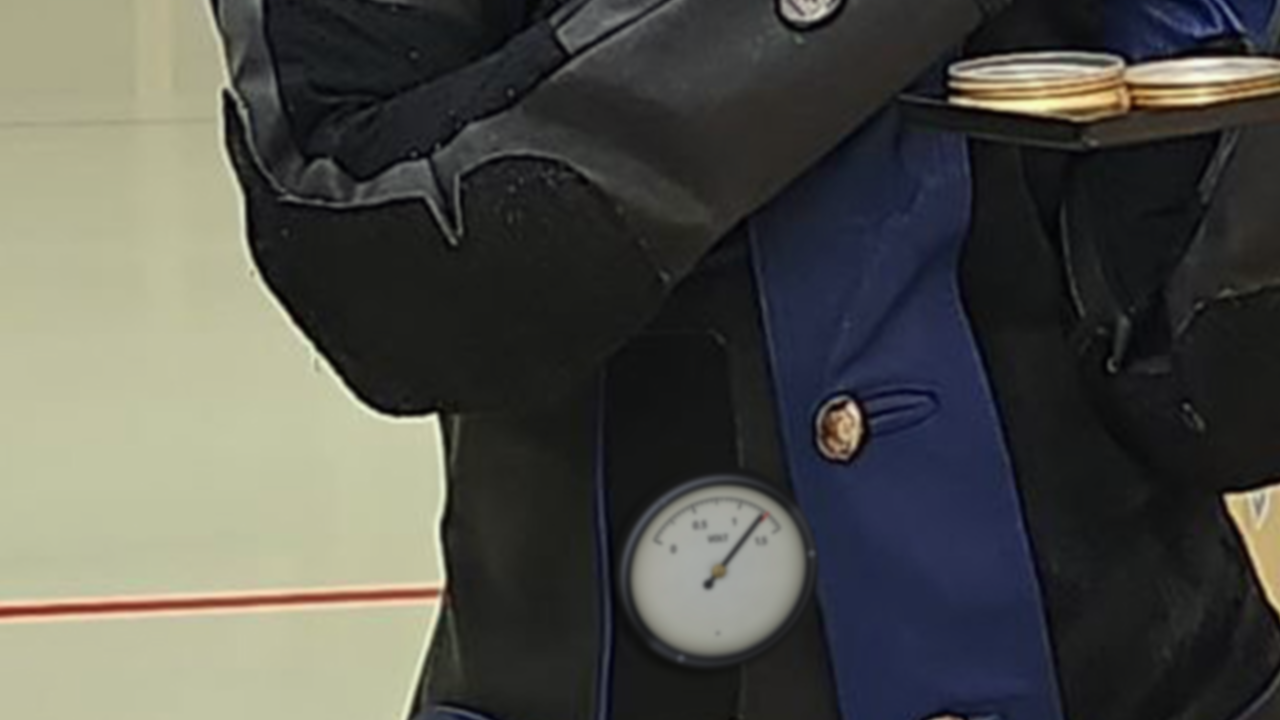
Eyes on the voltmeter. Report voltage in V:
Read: 1.25 V
